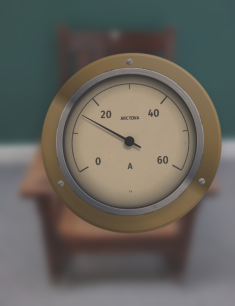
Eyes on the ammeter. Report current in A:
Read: 15 A
